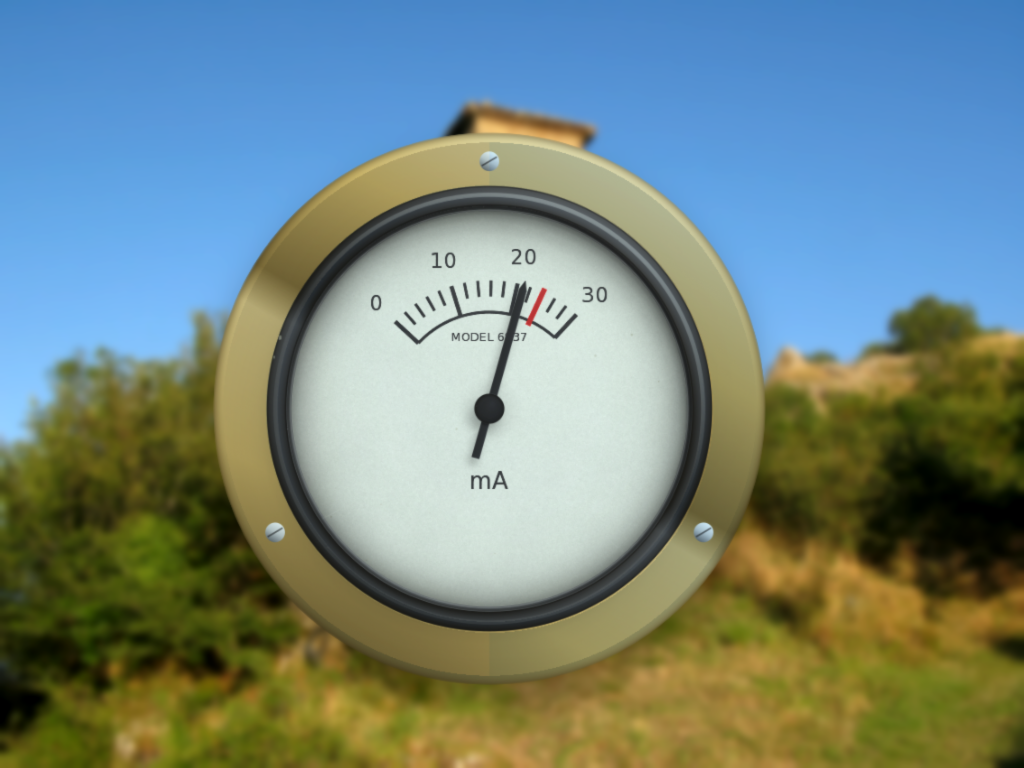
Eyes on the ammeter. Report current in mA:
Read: 21 mA
